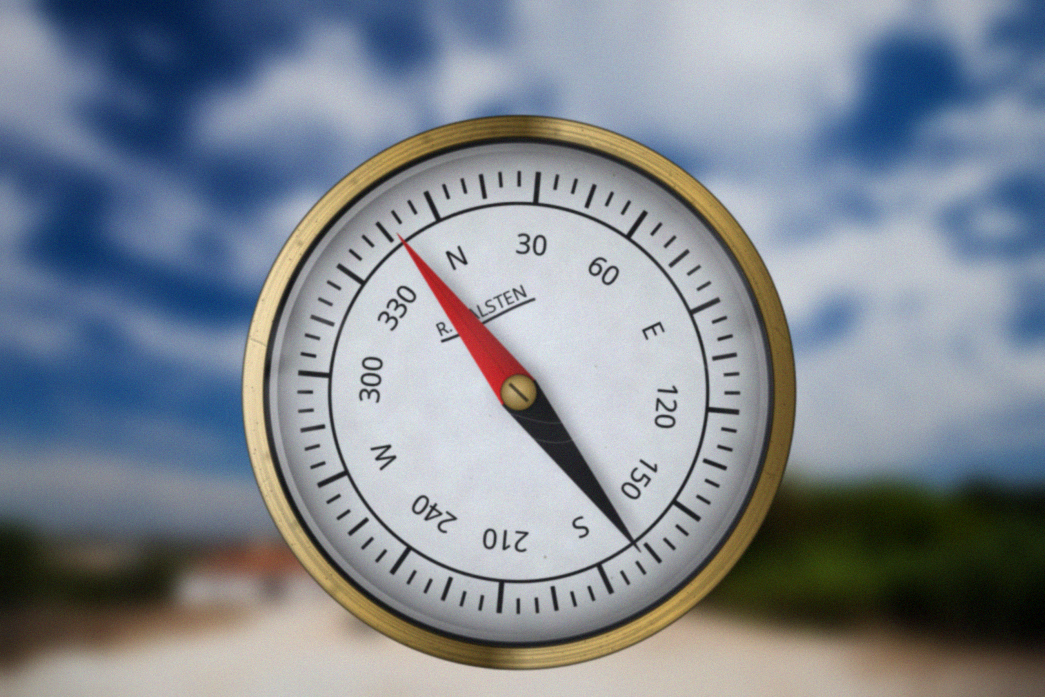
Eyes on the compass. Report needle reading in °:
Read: 347.5 °
